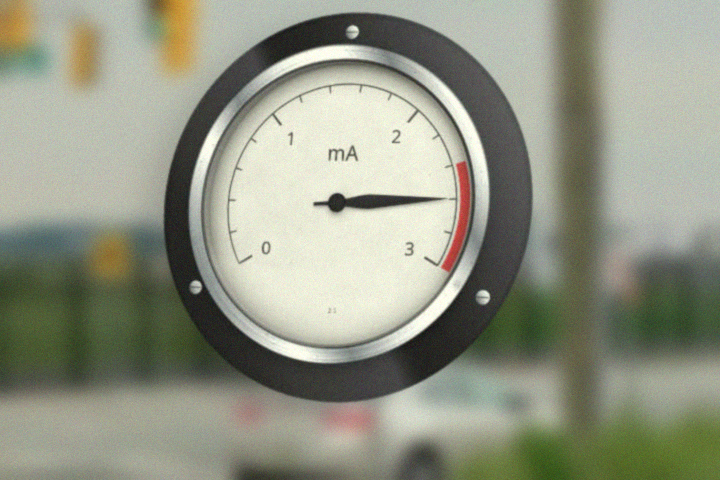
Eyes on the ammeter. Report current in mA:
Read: 2.6 mA
